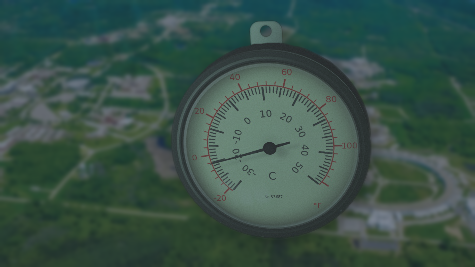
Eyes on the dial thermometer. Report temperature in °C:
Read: -20 °C
